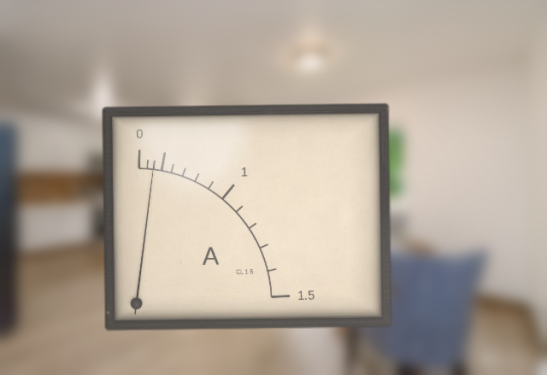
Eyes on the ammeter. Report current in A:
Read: 0.4 A
